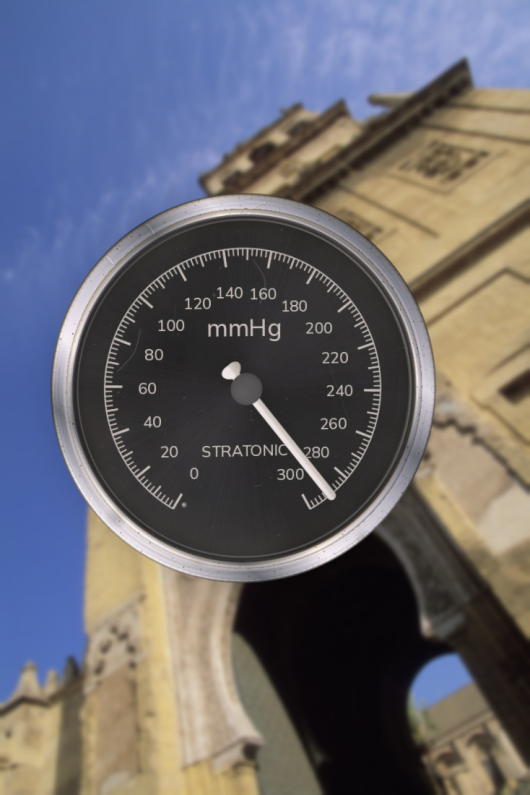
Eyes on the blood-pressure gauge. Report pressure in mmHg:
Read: 290 mmHg
